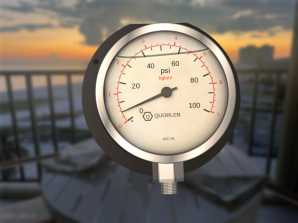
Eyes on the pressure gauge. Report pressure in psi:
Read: 5 psi
